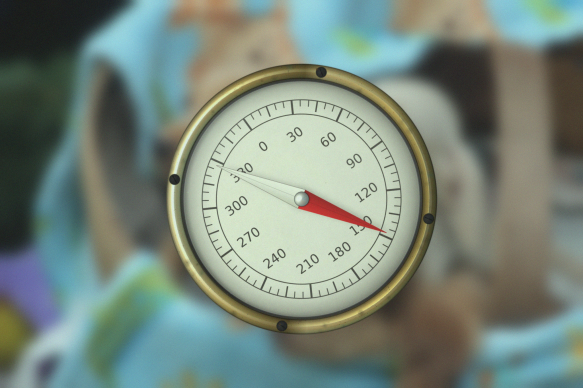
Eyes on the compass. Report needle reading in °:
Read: 147.5 °
